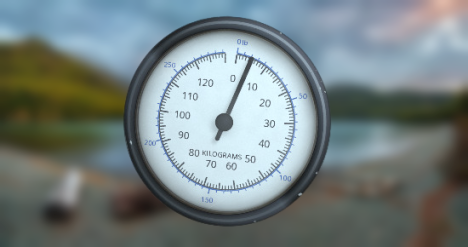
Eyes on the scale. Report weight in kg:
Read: 5 kg
